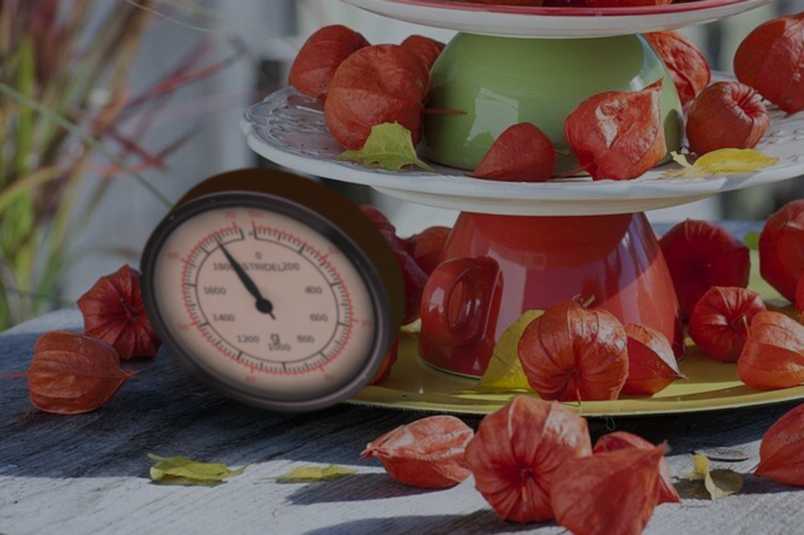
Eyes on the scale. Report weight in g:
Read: 1900 g
